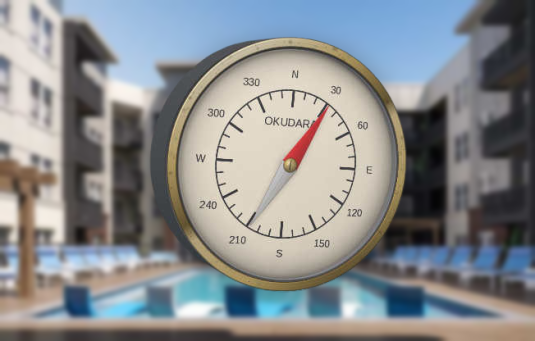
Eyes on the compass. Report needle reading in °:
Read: 30 °
